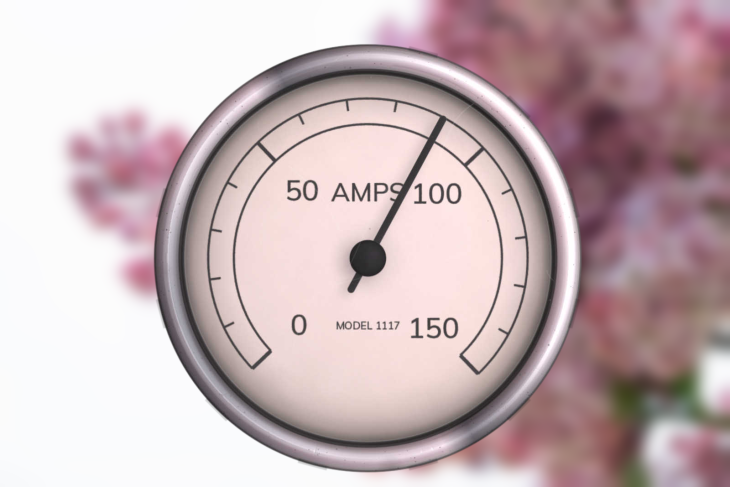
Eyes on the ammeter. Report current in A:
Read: 90 A
